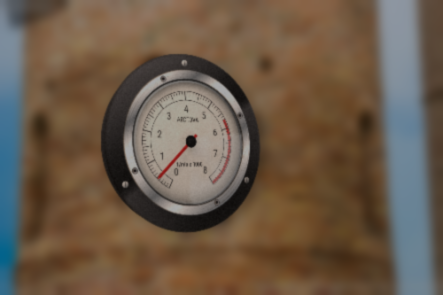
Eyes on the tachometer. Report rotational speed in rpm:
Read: 500 rpm
